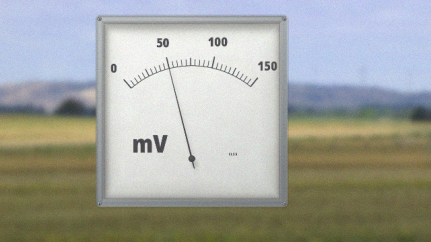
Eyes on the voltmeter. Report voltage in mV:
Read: 50 mV
